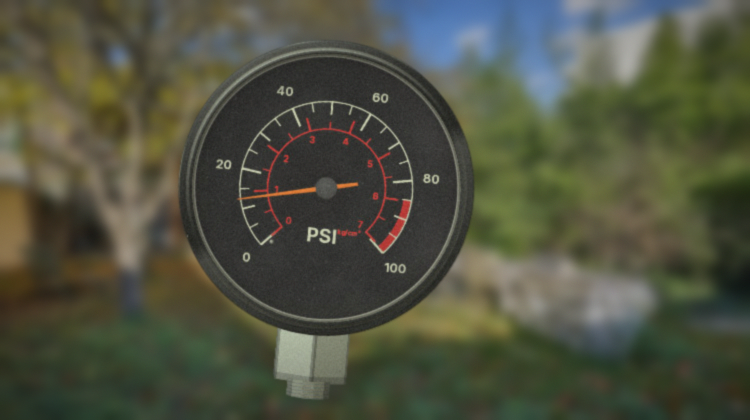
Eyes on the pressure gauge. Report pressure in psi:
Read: 12.5 psi
